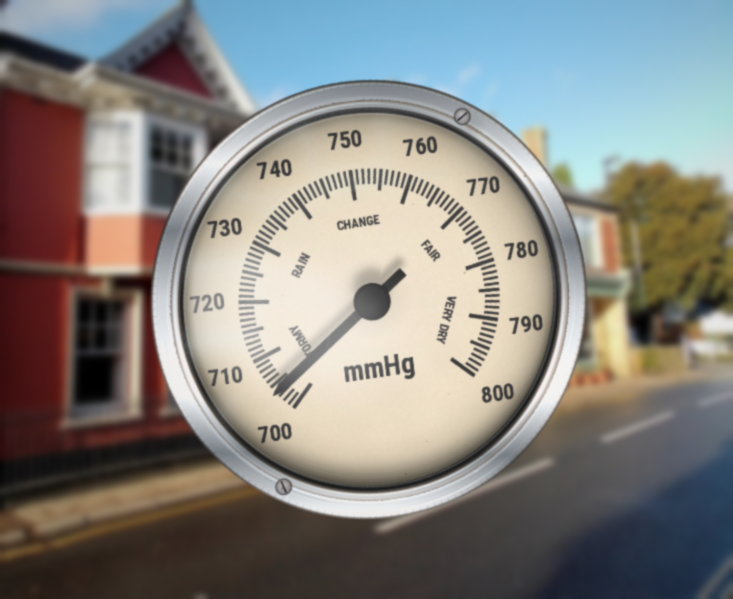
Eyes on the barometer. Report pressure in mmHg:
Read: 704 mmHg
